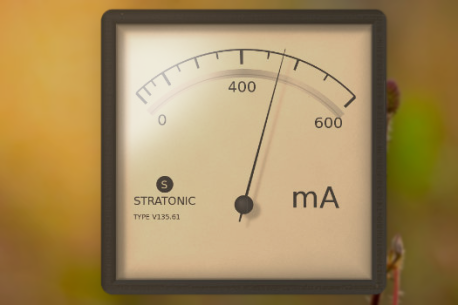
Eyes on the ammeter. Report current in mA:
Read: 475 mA
